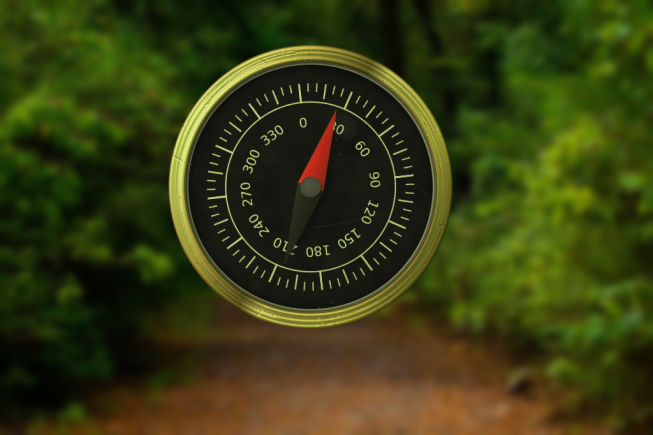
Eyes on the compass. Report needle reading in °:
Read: 25 °
